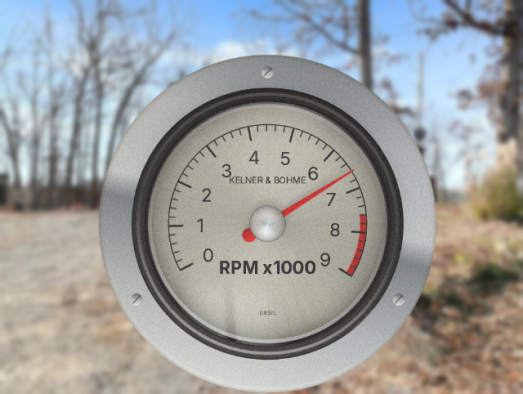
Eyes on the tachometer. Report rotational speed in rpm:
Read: 6600 rpm
